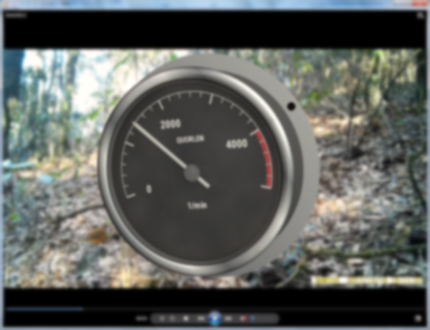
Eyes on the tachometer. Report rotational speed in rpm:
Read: 1400 rpm
